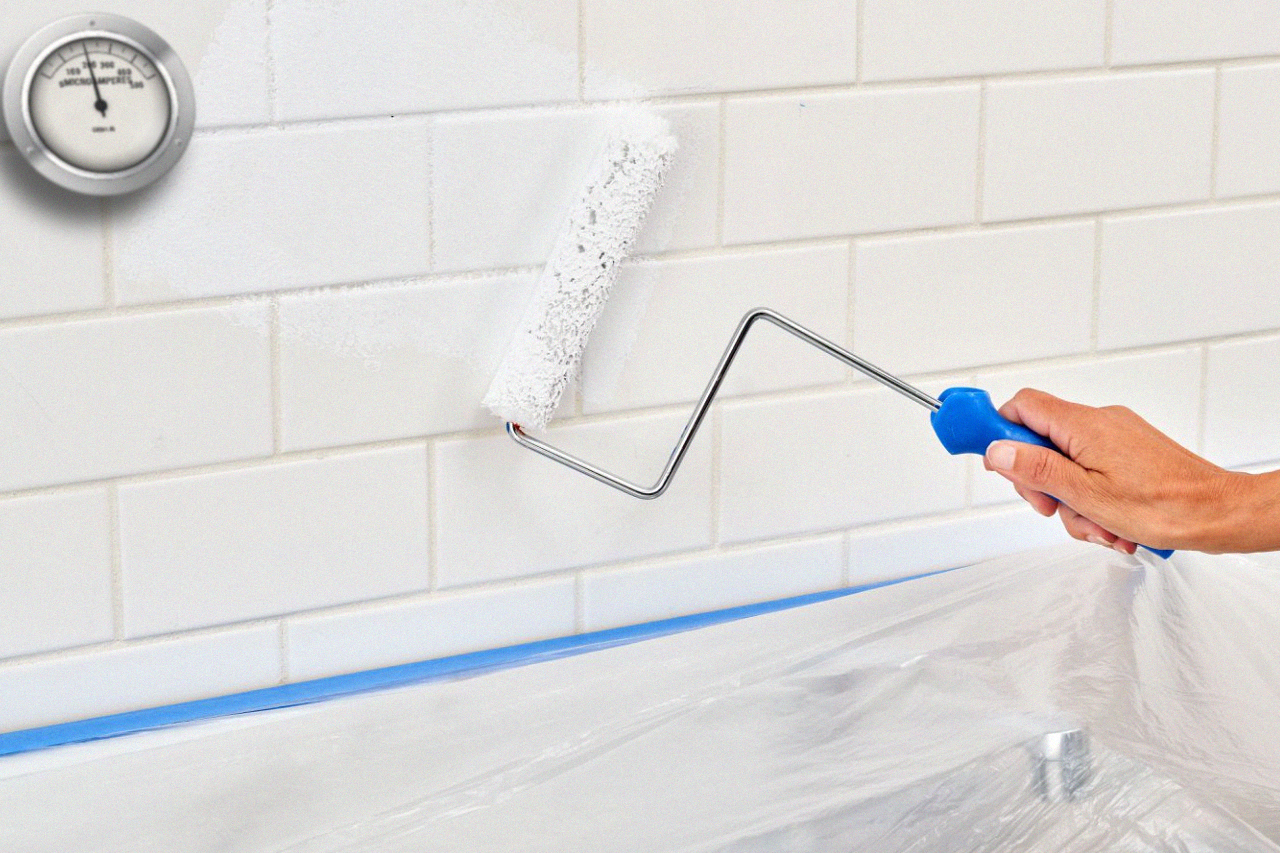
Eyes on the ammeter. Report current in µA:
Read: 200 µA
